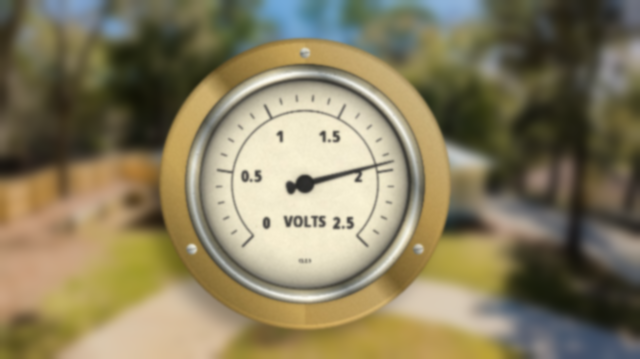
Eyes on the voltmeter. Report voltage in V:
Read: 1.95 V
